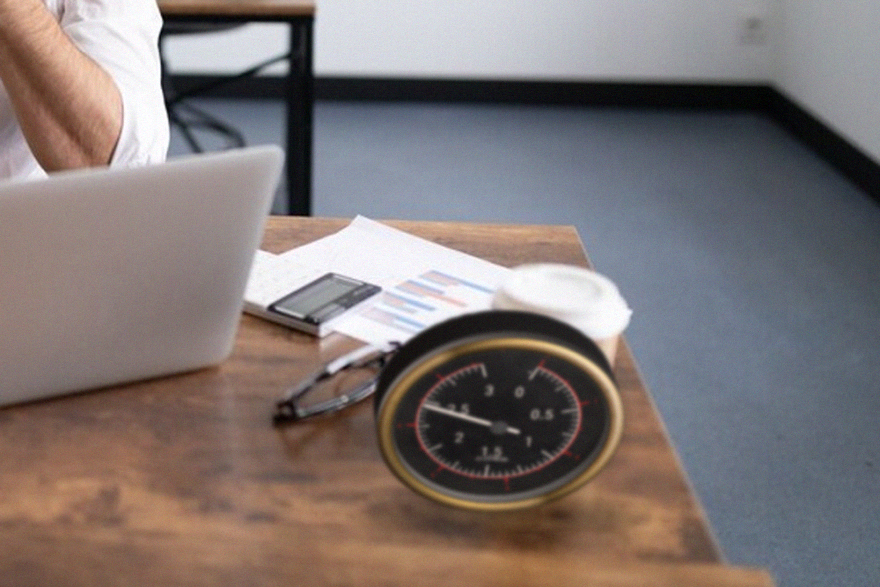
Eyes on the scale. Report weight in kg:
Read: 2.5 kg
